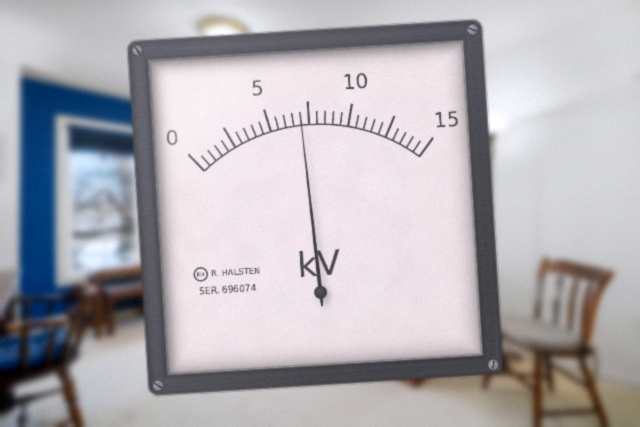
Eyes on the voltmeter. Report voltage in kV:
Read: 7 kV
